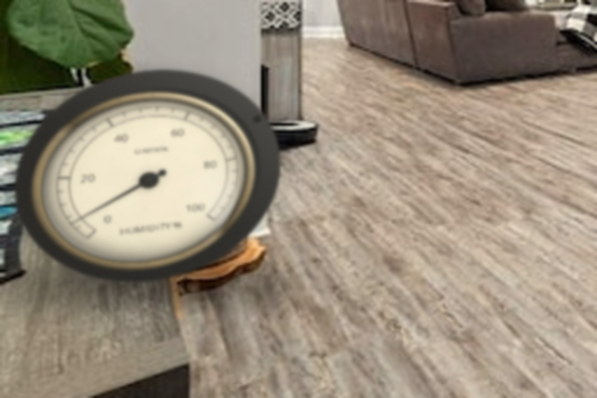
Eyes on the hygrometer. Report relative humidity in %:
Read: 6 %
